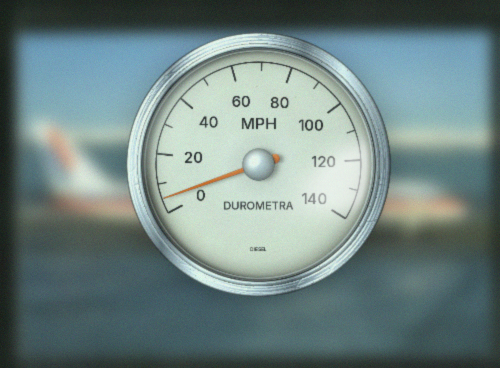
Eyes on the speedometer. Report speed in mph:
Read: 5 mph
